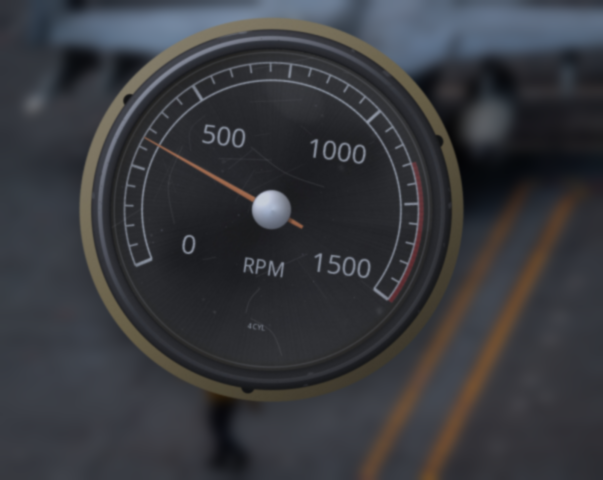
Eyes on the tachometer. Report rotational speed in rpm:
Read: 325 rpm
